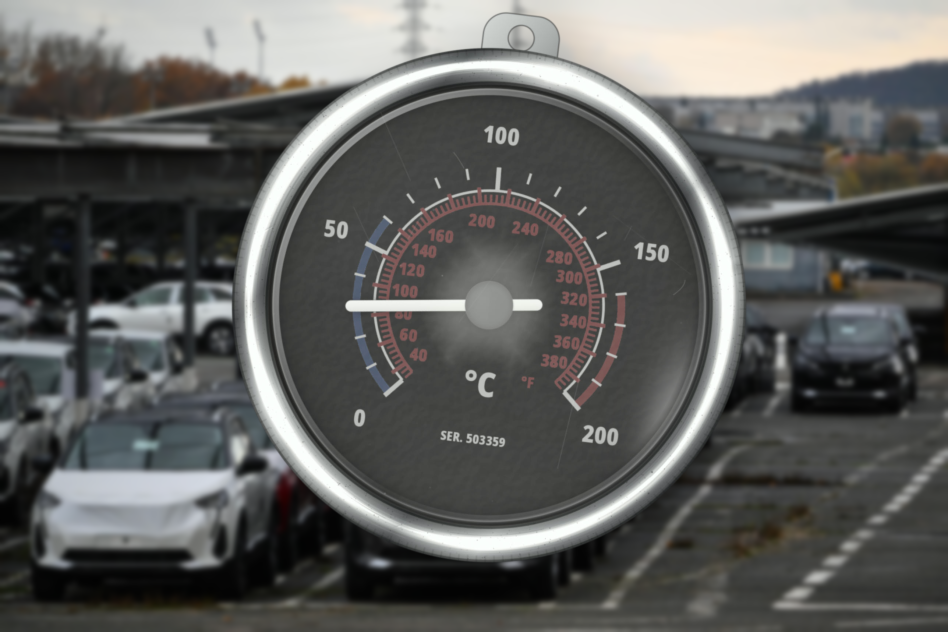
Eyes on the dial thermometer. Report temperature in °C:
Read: 30 °C
